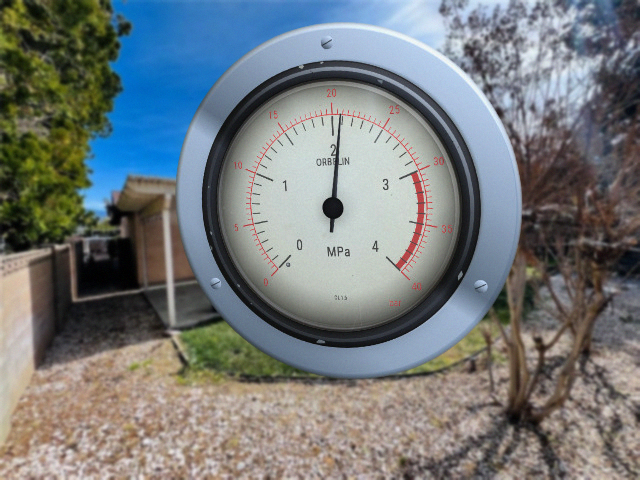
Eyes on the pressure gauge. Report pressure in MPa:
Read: 2.1 MPa
